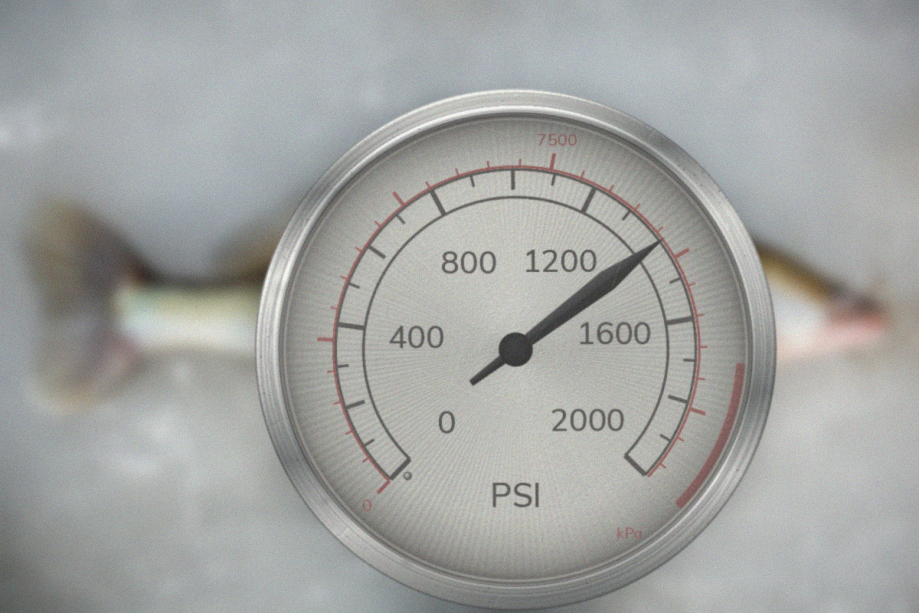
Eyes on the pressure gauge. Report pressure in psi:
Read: 1400 psi
